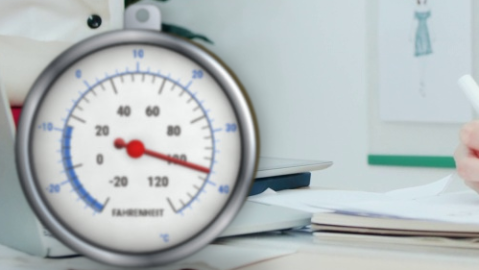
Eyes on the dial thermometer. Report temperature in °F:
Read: 100 °F
